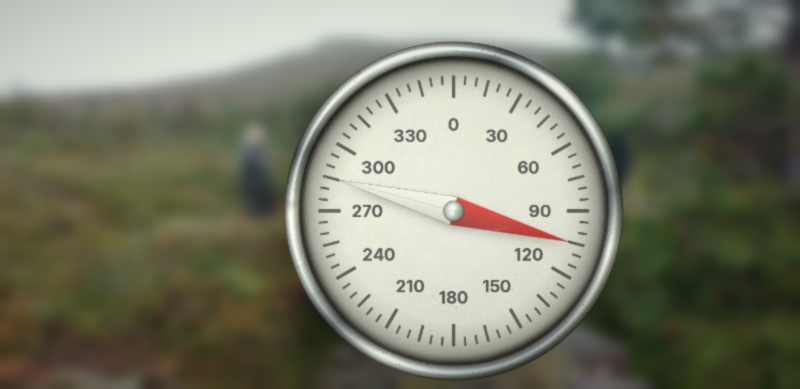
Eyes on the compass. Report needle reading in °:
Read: 105 °
